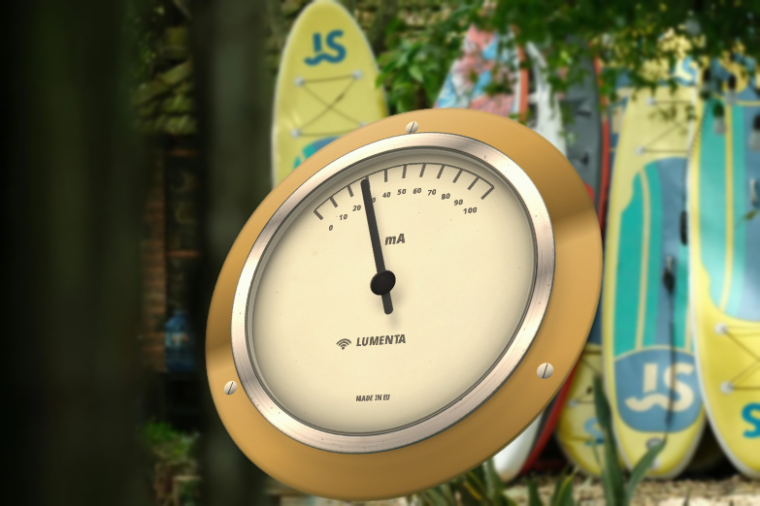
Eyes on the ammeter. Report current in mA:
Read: 30 mA
